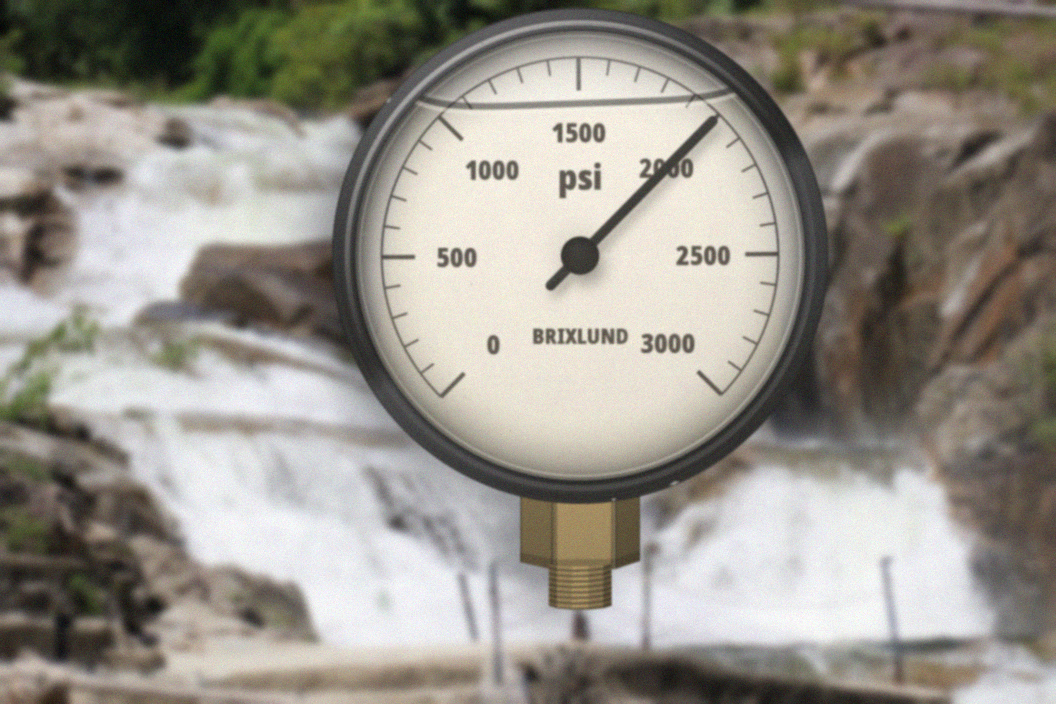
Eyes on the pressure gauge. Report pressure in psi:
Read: 2000 psi
